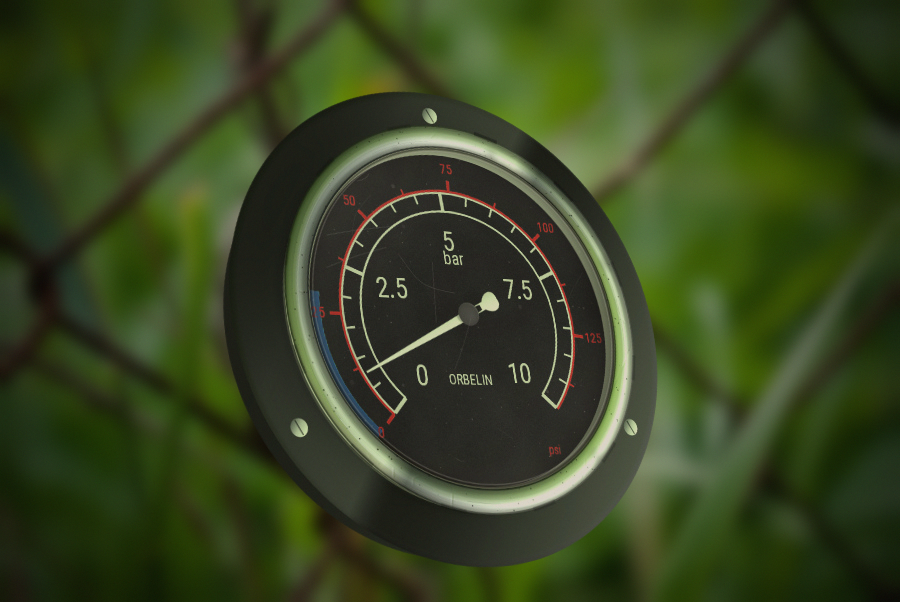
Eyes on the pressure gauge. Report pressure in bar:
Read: 0.75 bar
